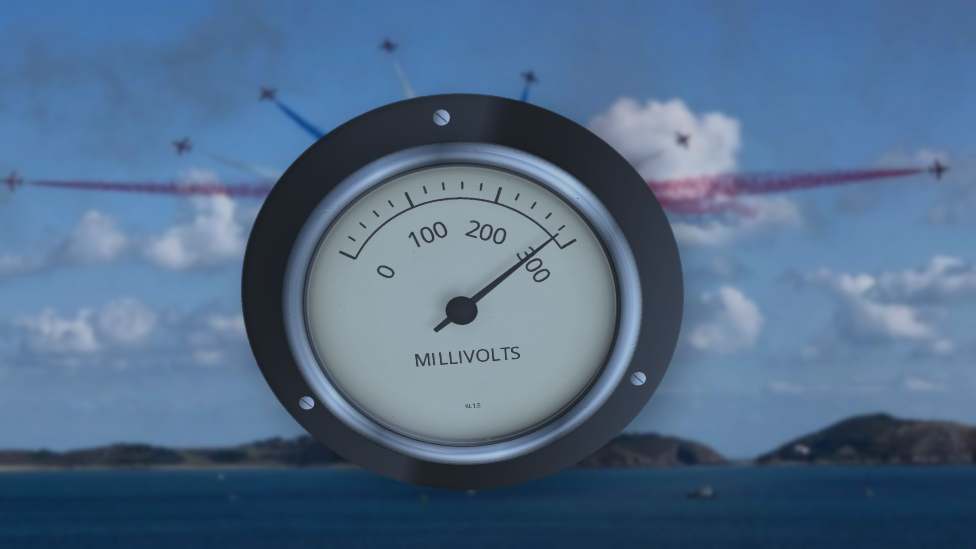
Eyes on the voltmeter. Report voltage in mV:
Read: 280 mV
